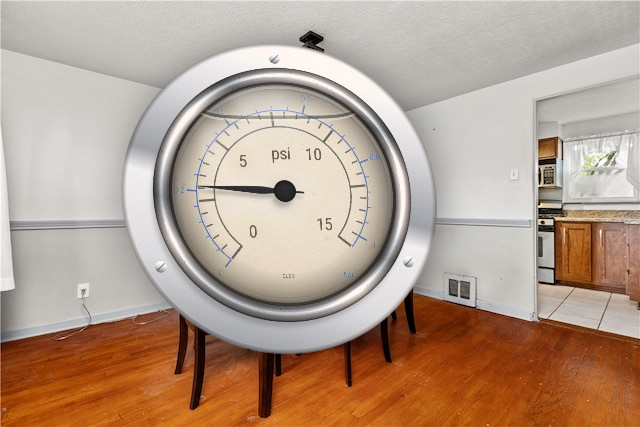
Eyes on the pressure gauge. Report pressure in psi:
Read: 3 psi
